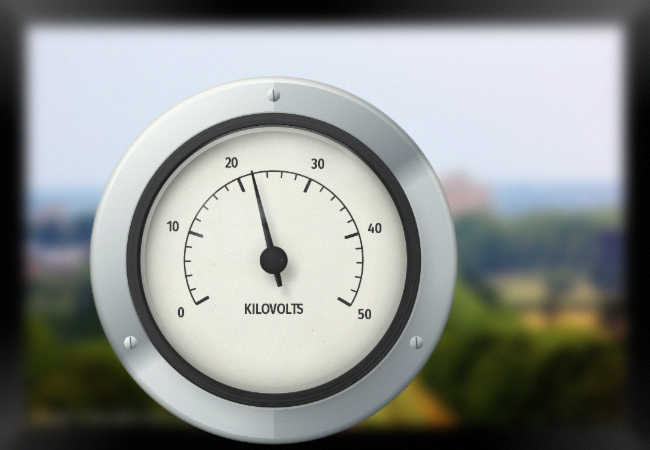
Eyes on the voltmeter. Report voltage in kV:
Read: 22 kV
